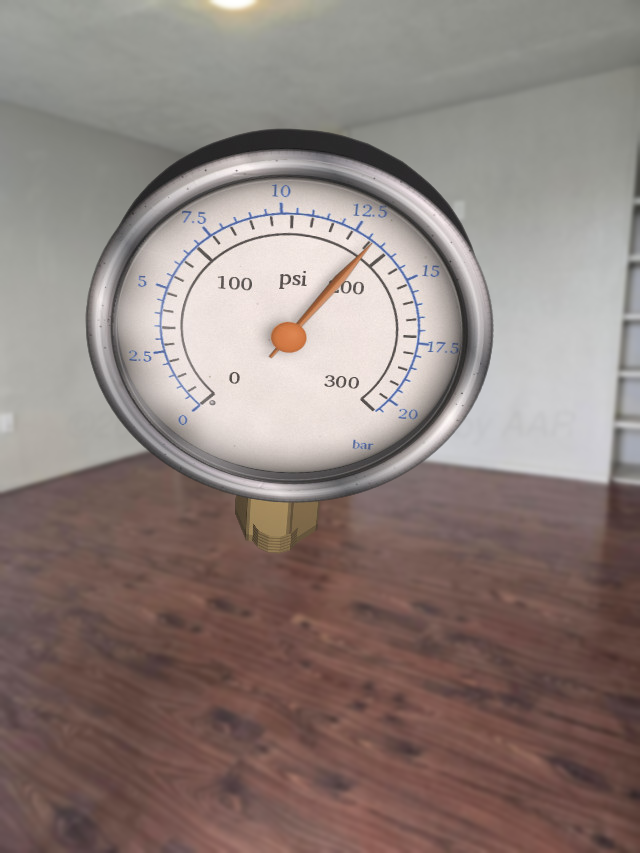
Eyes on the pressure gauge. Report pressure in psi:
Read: 190 psi
